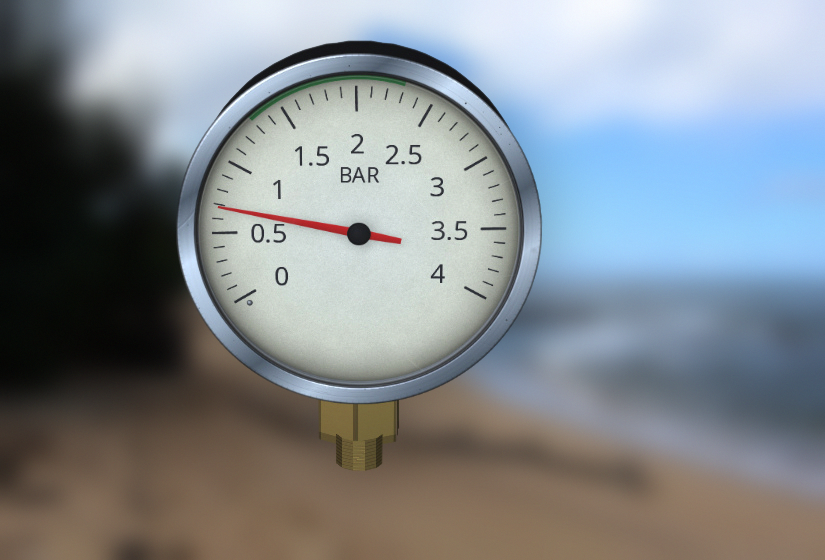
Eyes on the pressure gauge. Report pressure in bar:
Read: 0.7 bar
